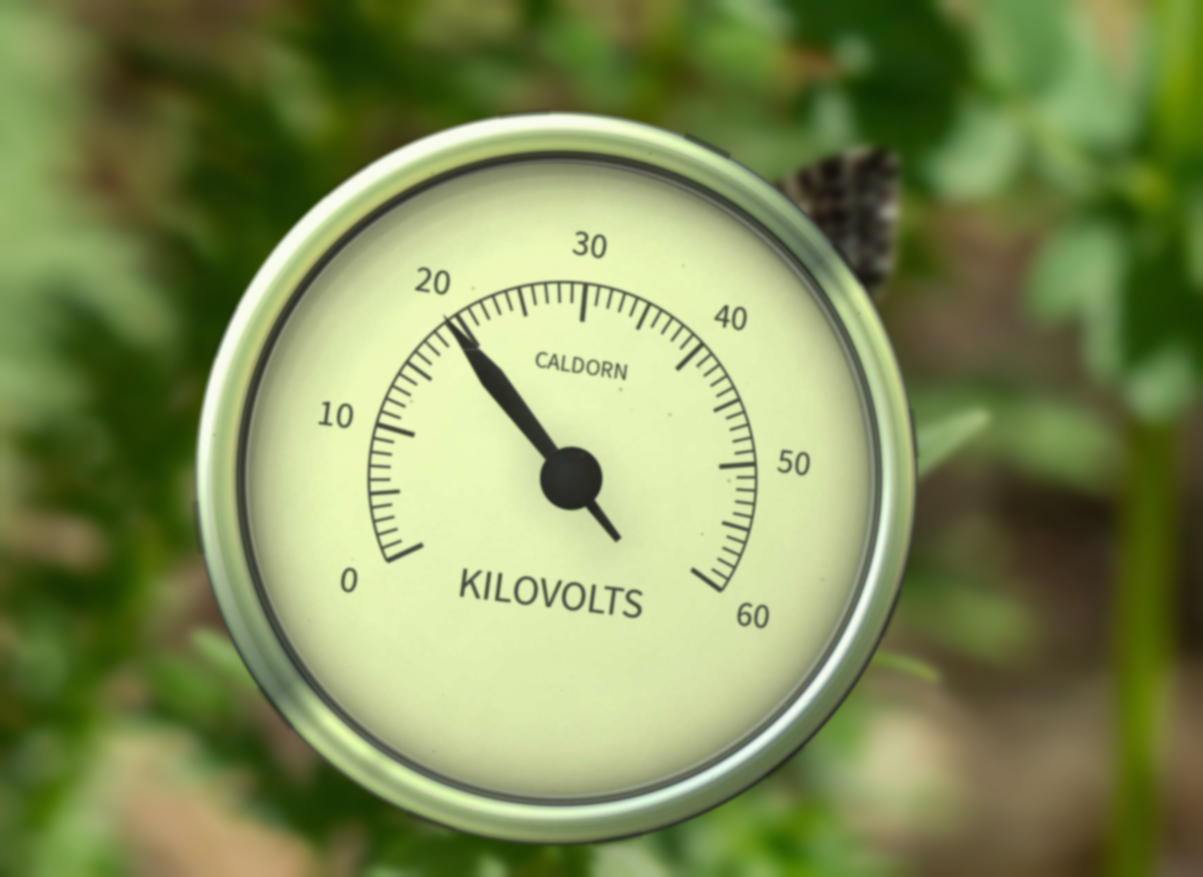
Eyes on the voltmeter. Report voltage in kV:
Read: 19 kV
